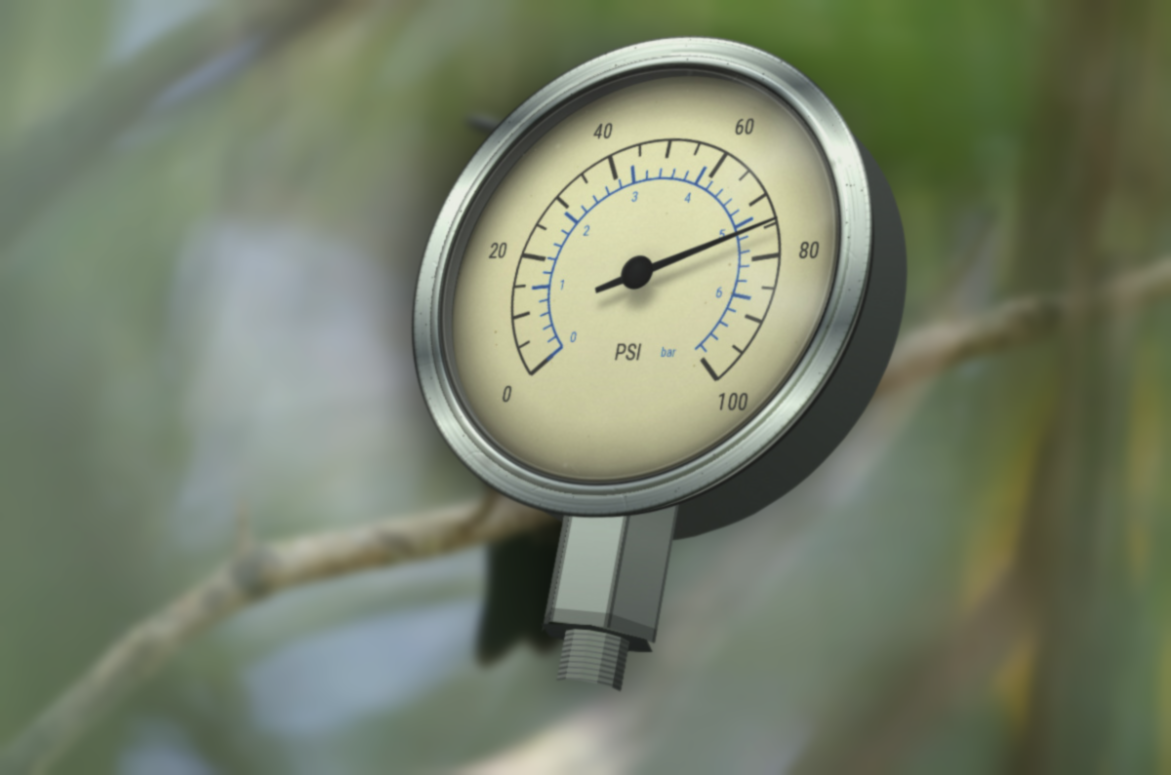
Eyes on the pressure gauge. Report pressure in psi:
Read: 75 psi
